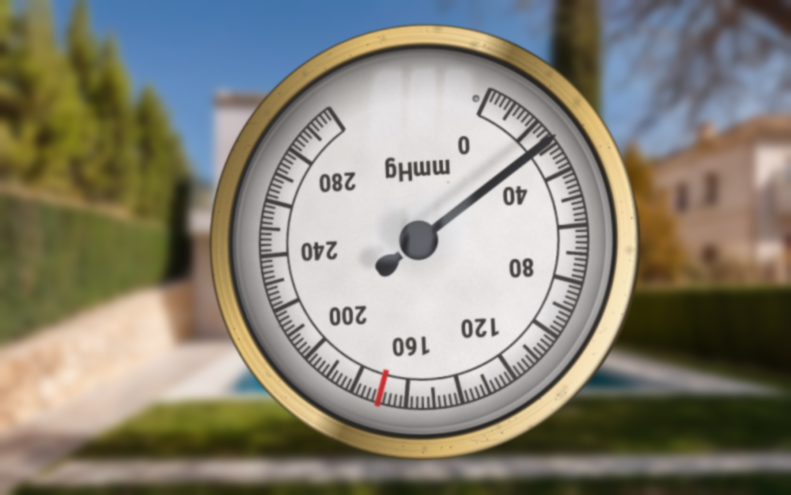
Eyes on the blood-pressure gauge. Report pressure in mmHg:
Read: 28 mmHg
